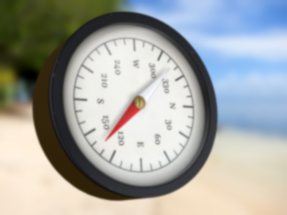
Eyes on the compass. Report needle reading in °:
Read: 135 °
